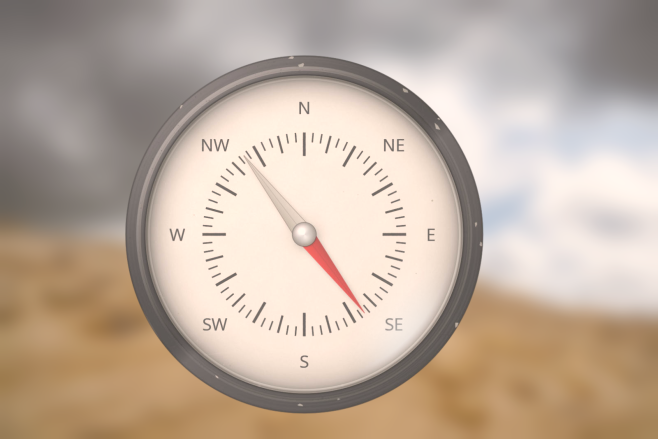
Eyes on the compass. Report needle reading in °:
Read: 142.5 °
